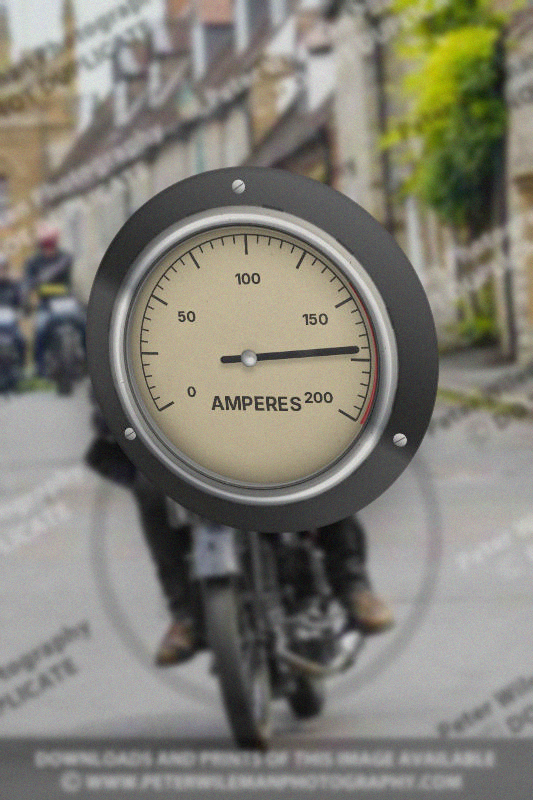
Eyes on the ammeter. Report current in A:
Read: 170 A
